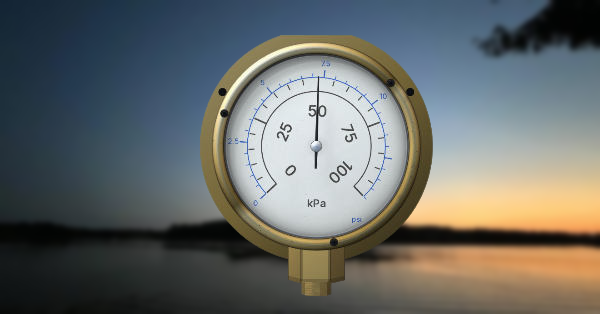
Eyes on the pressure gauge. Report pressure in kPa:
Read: 50 kPa
